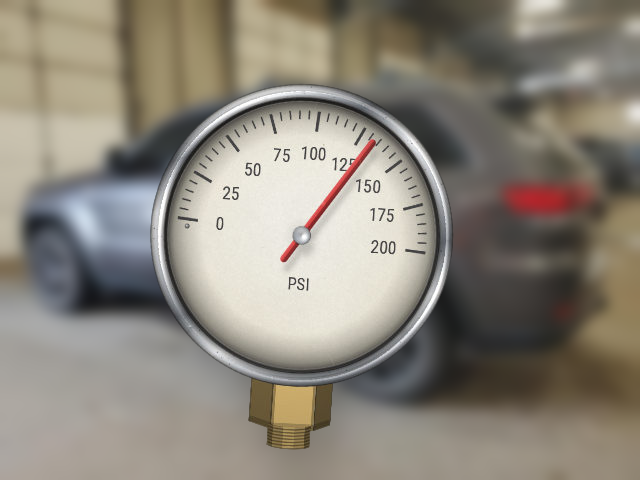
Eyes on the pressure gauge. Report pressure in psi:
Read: 132.5 psi
